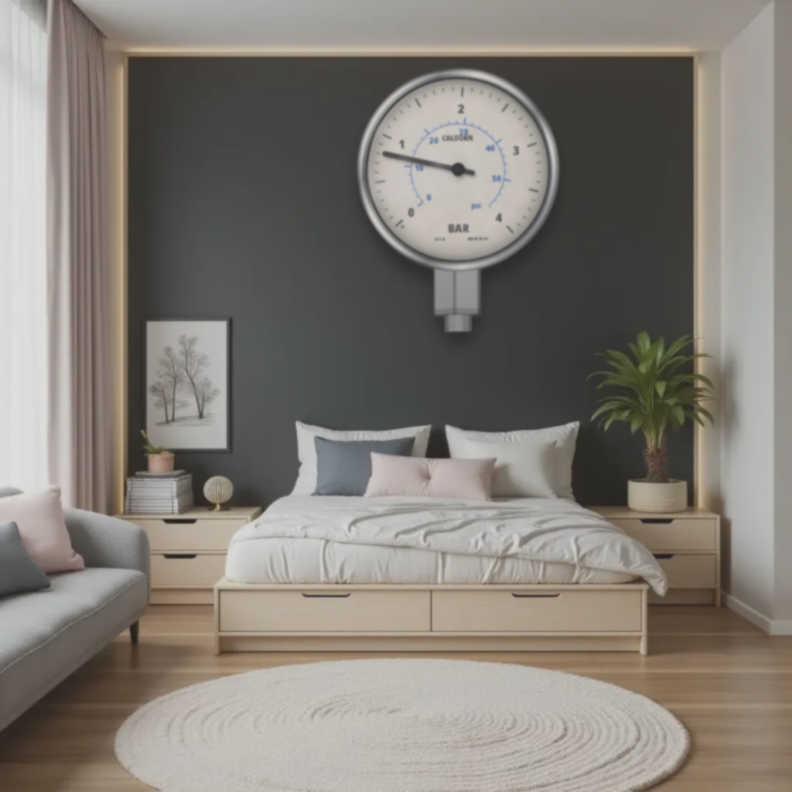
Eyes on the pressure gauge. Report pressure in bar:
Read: 0.8 bar
